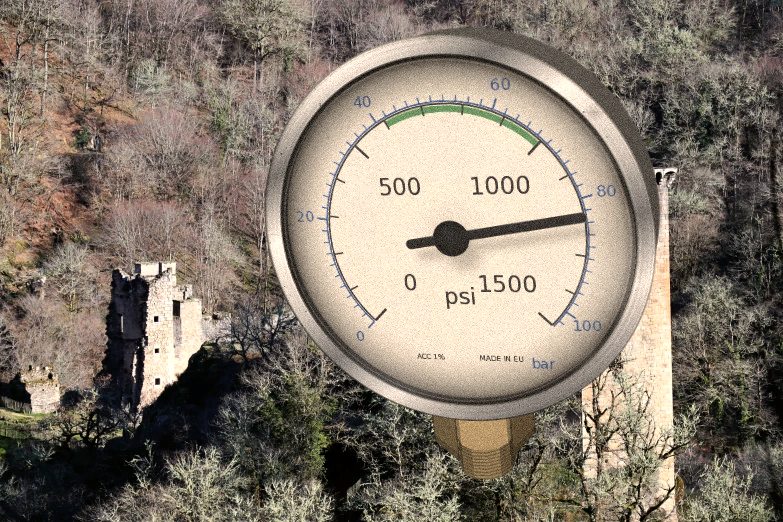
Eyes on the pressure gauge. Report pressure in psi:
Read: 1200 psi
